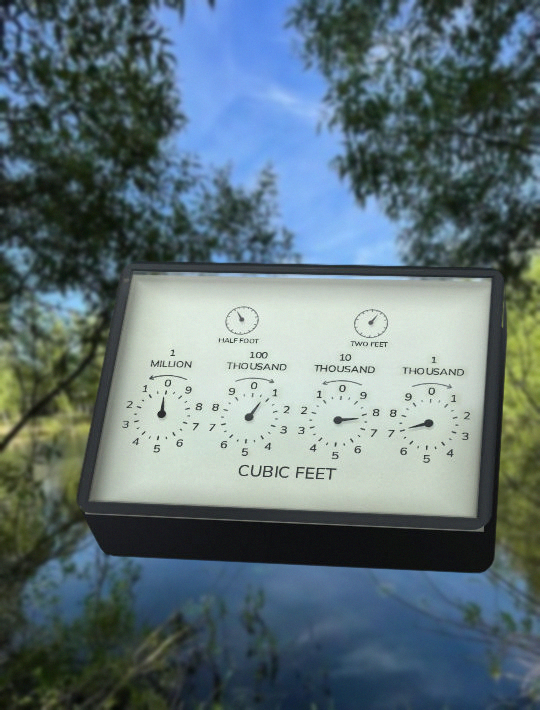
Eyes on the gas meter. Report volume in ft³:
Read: 7700 ft³
